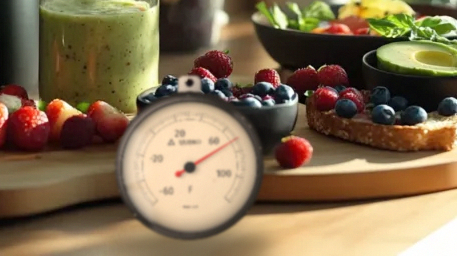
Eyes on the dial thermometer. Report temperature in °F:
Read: 70 °F
